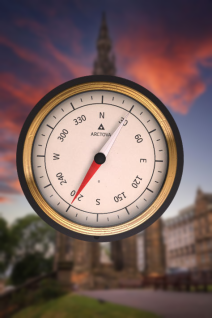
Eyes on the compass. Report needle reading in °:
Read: 210 °
